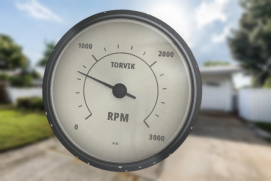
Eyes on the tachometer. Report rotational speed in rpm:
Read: 700 rpm
